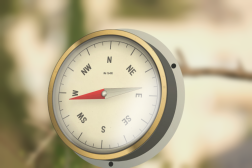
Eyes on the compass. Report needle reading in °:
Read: 260 °
